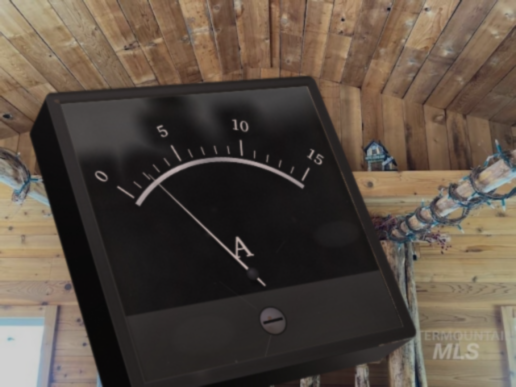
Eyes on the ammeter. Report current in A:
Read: 2 A
